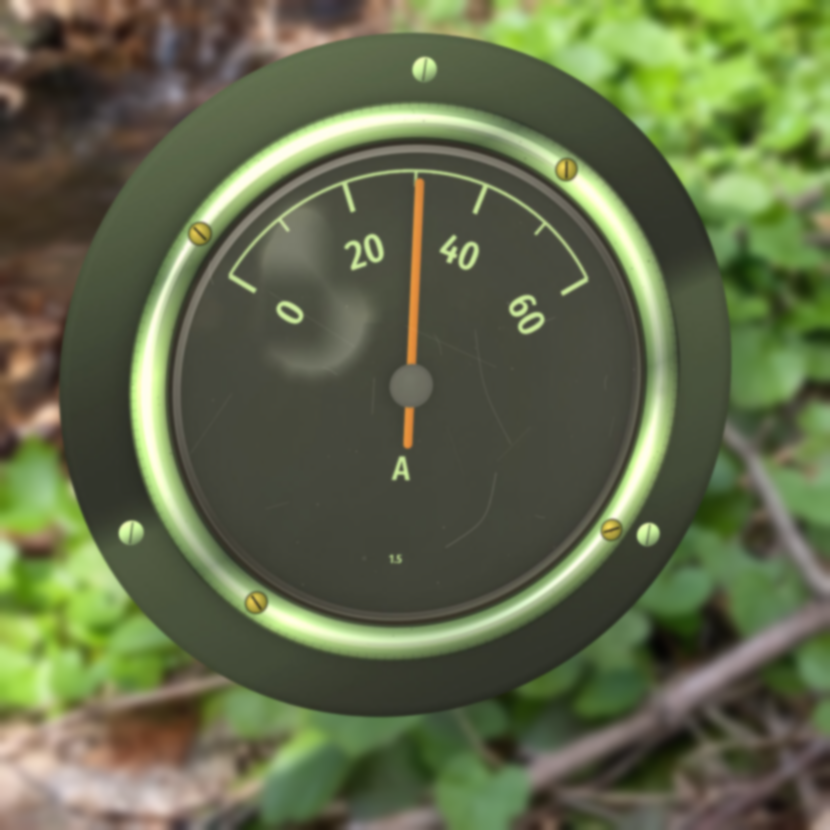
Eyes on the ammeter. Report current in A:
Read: 30 A
